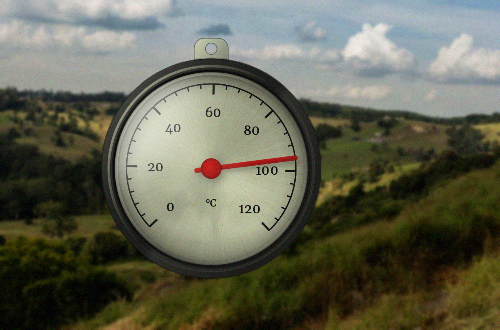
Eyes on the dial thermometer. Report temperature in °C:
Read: 96 °C
